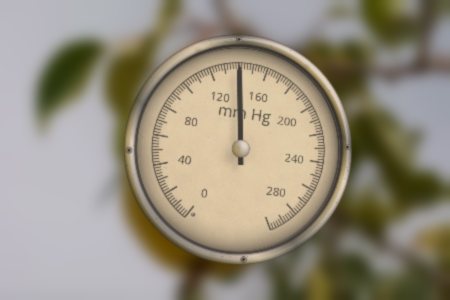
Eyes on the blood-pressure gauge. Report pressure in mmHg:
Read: 140 mmHg
